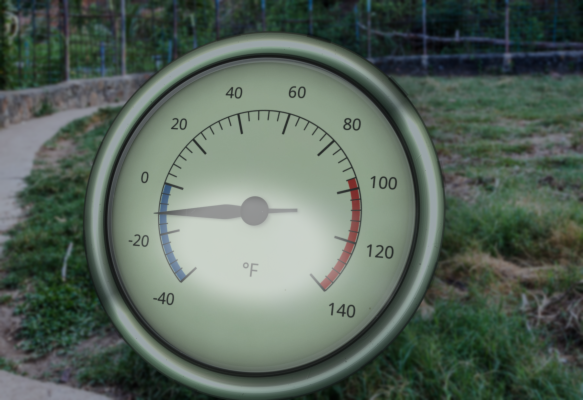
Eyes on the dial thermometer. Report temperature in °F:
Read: -12 °F
